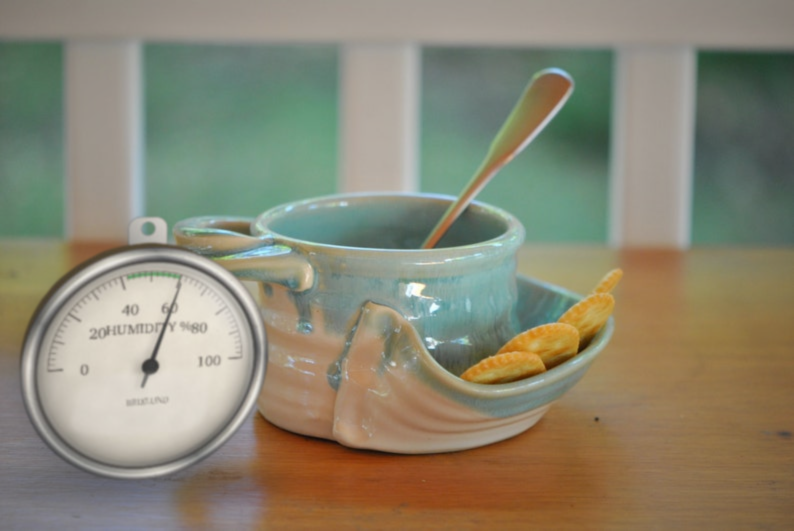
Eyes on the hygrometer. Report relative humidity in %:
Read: 60 %
